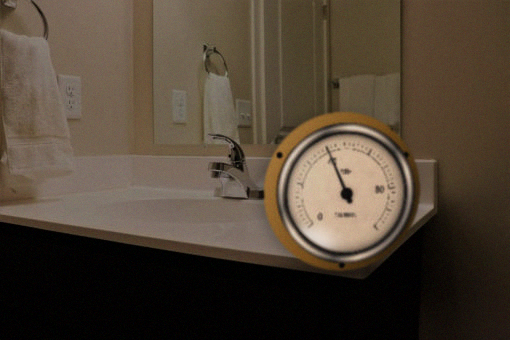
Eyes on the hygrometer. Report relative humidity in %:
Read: 40 %
